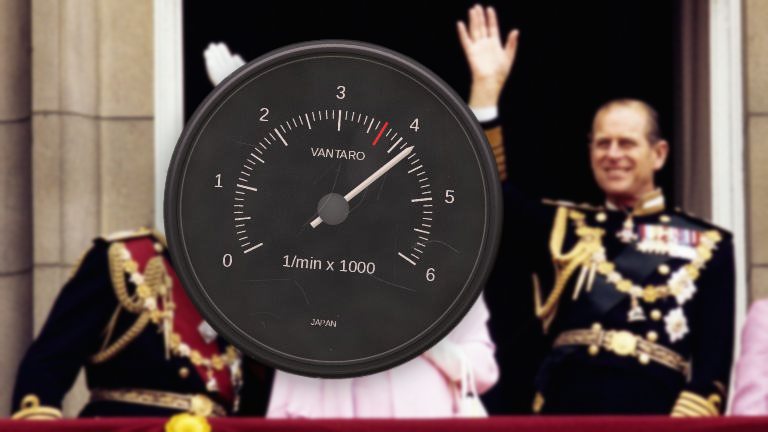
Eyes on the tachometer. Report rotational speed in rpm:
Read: 4200 rpm
